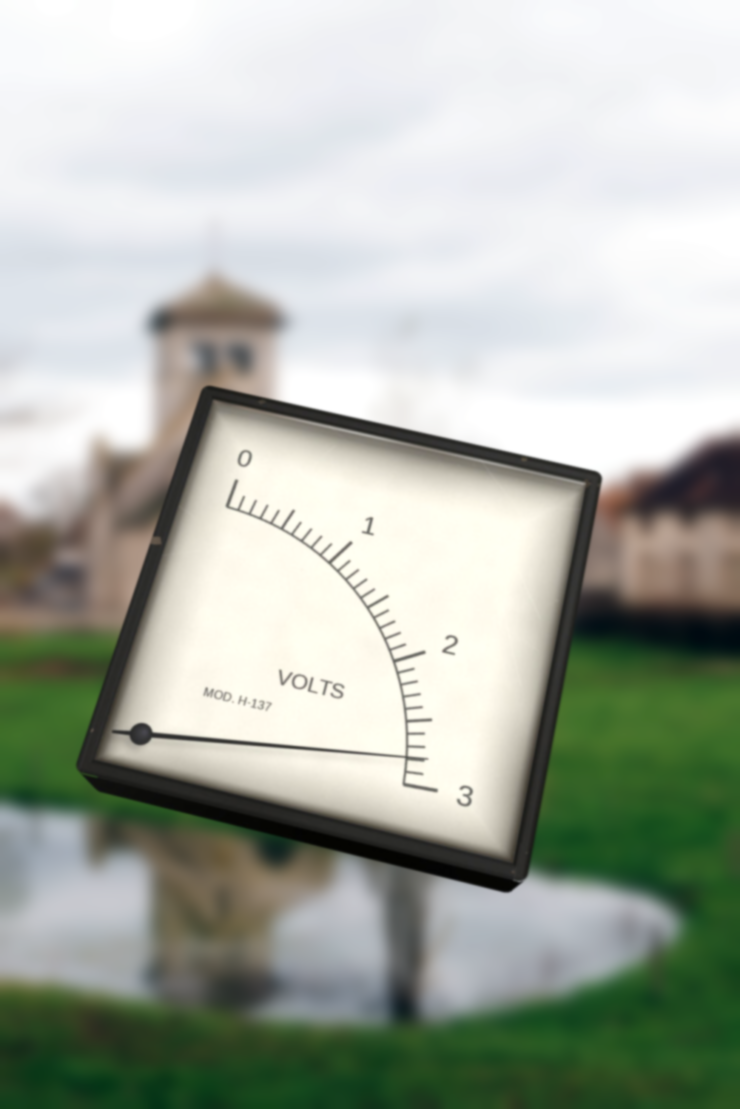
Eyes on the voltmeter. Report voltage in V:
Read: 2.8 V
